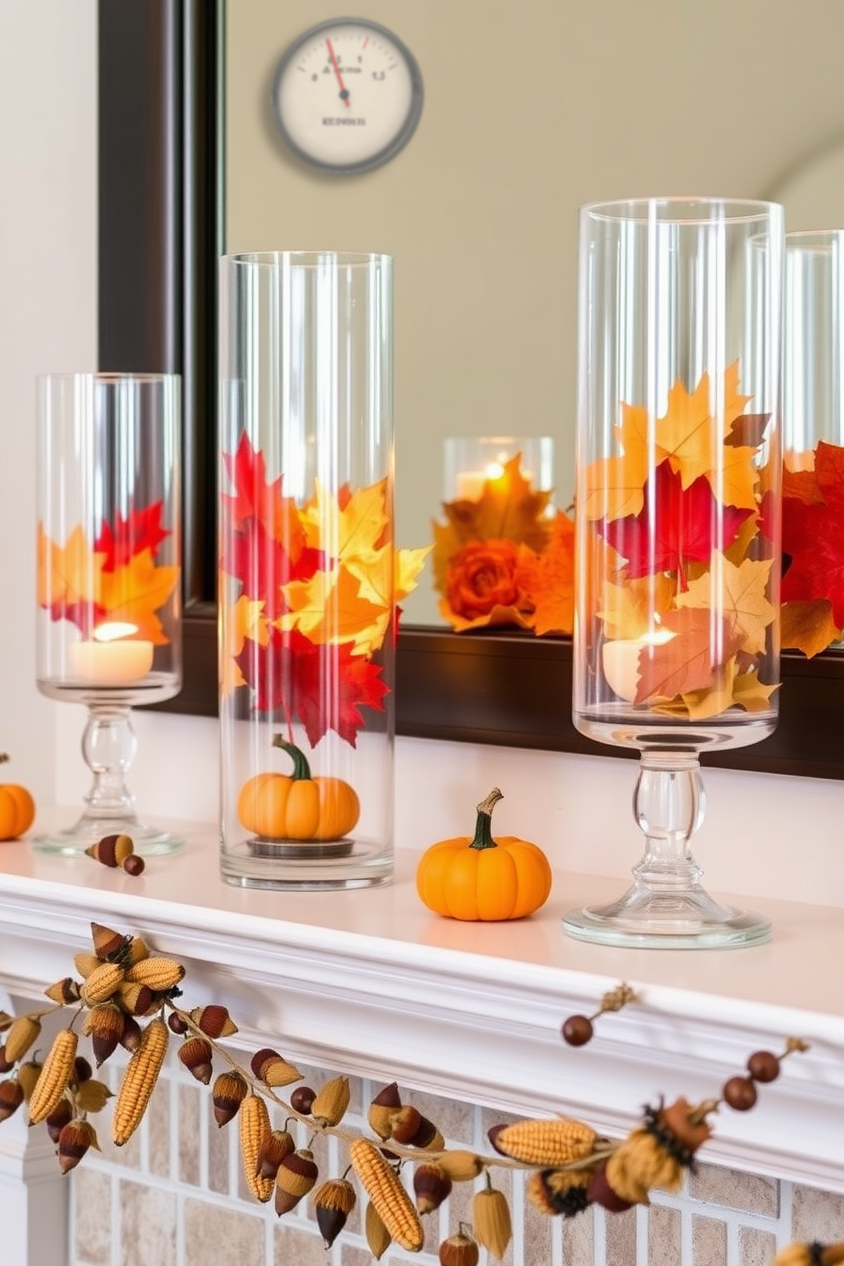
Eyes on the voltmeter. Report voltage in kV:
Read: 0.5 kV
